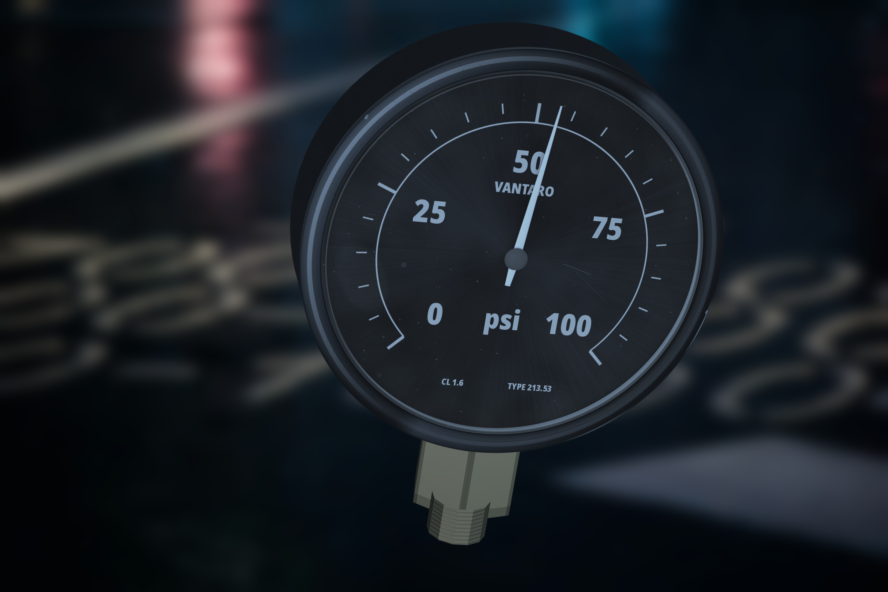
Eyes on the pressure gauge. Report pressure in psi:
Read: 52.5 psi
